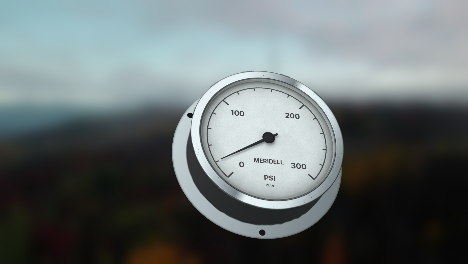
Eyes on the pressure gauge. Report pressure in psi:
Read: 20 psi
